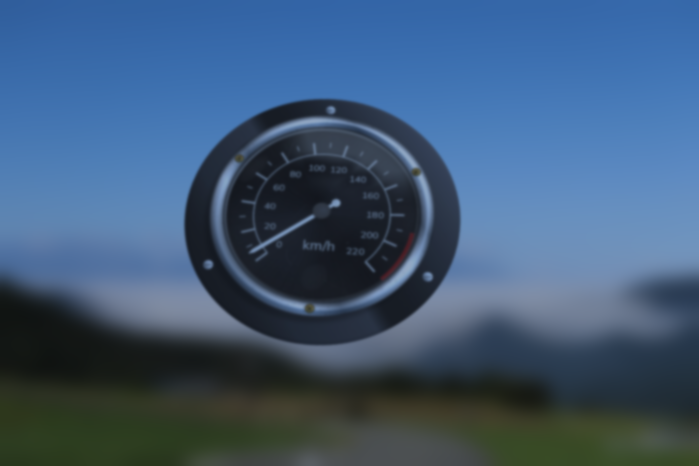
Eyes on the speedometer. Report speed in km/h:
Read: 5 km/h
